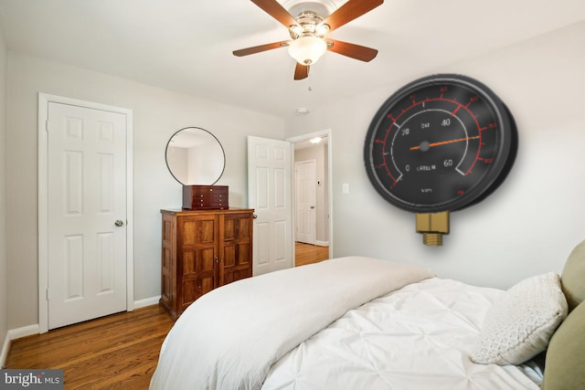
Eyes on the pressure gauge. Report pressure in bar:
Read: 50 bar
